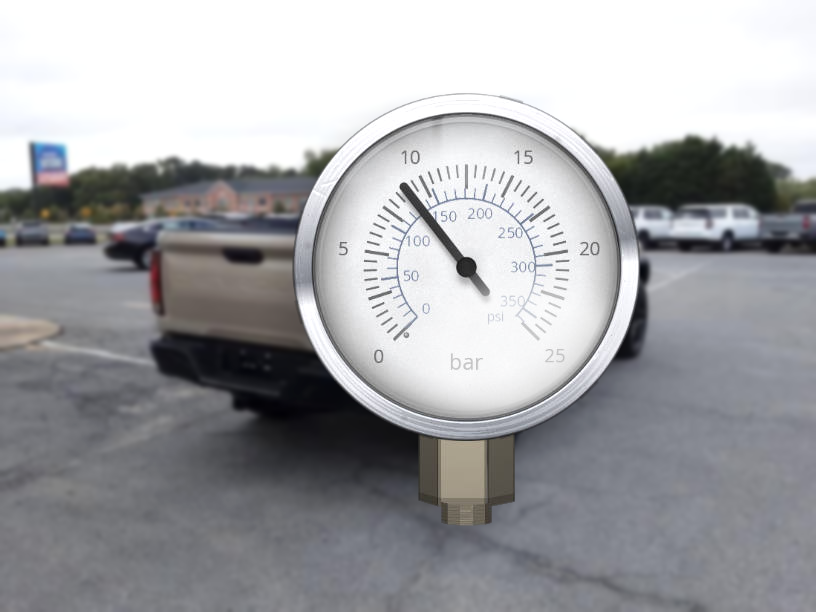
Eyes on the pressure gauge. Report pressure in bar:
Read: 9 bar
